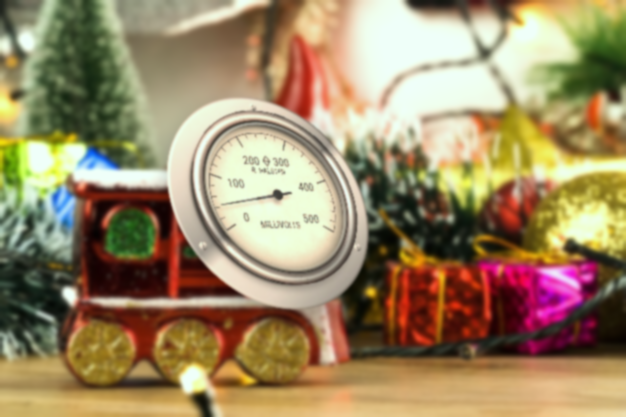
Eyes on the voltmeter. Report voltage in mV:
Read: 40 mV
